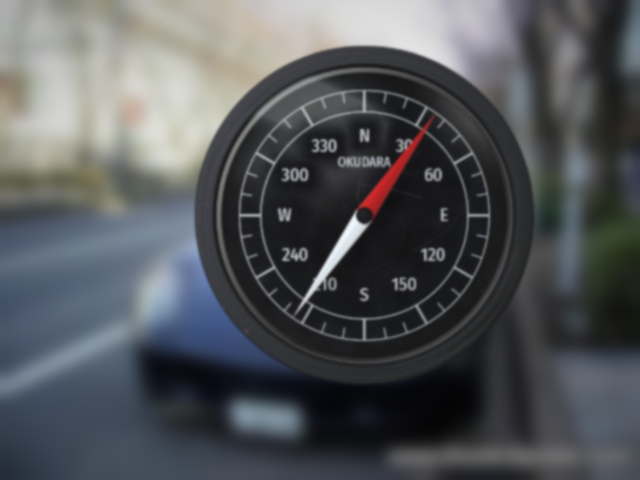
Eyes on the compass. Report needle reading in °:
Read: 35 °
